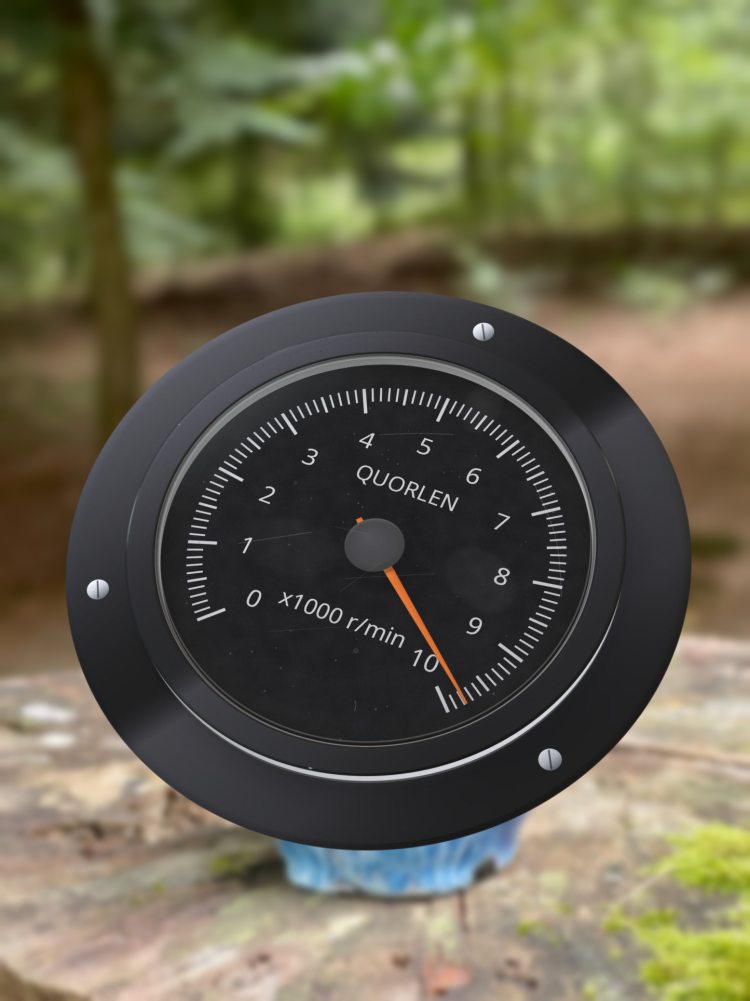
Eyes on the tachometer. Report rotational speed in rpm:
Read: 9800 rpm
